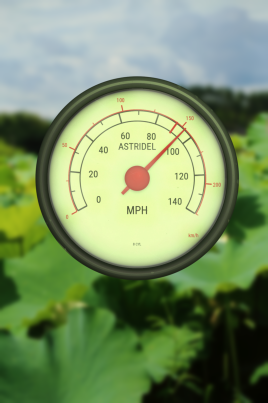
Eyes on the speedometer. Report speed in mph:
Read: 95 mph
